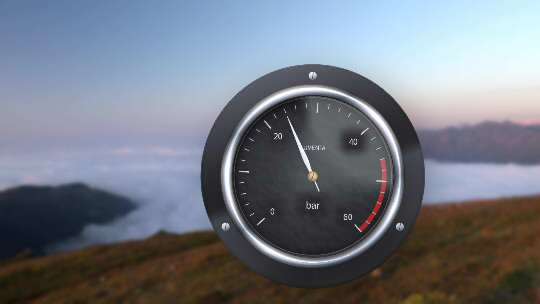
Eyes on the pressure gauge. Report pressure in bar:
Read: 24 bar
